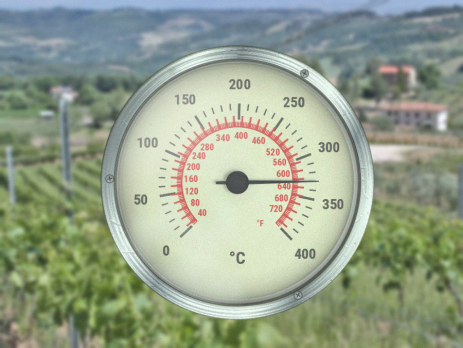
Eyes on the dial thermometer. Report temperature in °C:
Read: 330 °C
